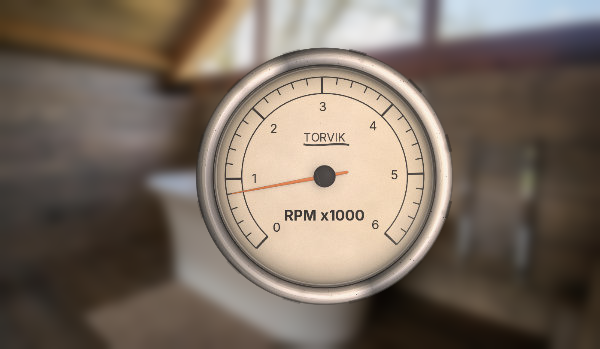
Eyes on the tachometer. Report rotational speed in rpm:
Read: 800 rpm
